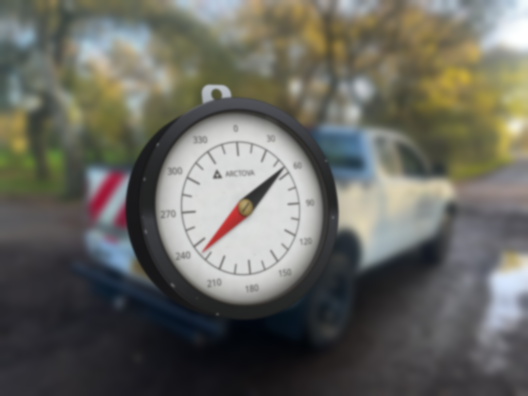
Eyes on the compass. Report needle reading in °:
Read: 232.5 °
